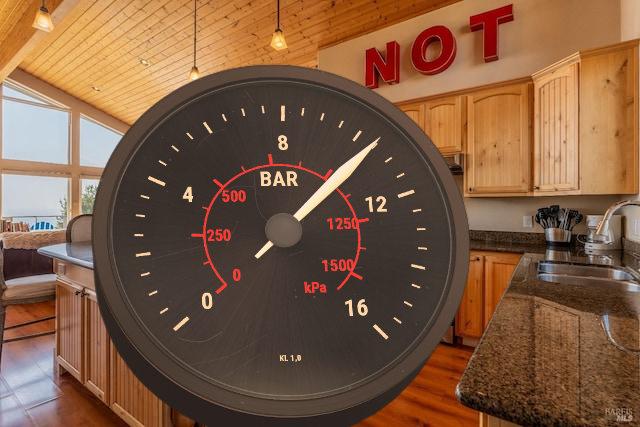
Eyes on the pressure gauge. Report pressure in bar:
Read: 10.5 bar
